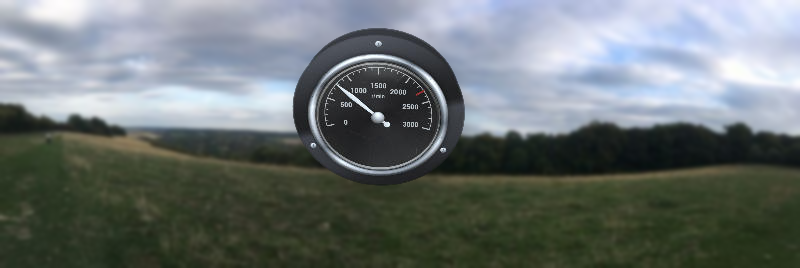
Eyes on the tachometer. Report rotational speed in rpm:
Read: 800 rpm
